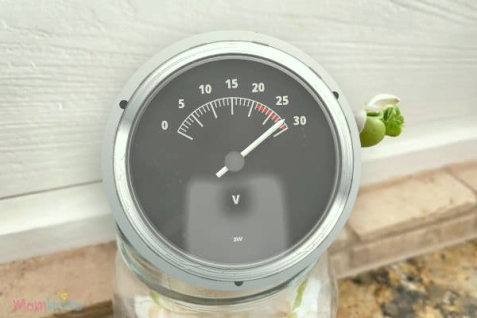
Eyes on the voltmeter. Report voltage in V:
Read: 28 V
